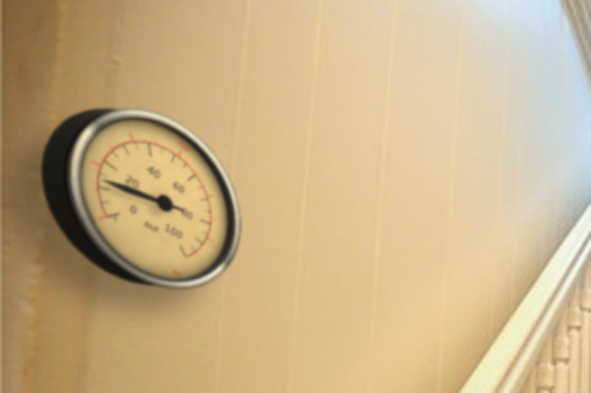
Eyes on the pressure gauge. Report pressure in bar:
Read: 12.5 bar
